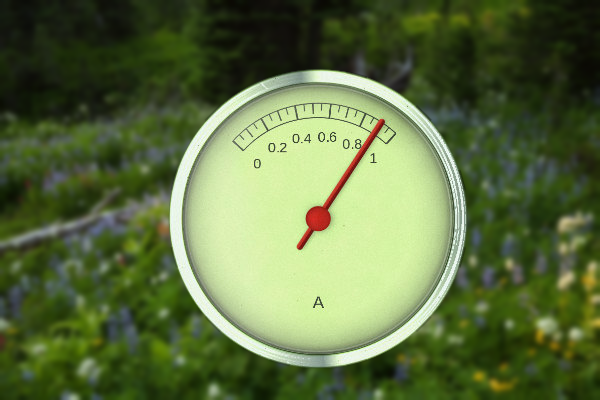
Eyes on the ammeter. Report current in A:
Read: 0.9 A
